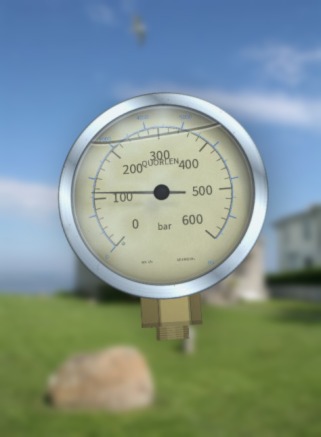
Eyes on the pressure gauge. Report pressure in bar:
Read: 110 bar
